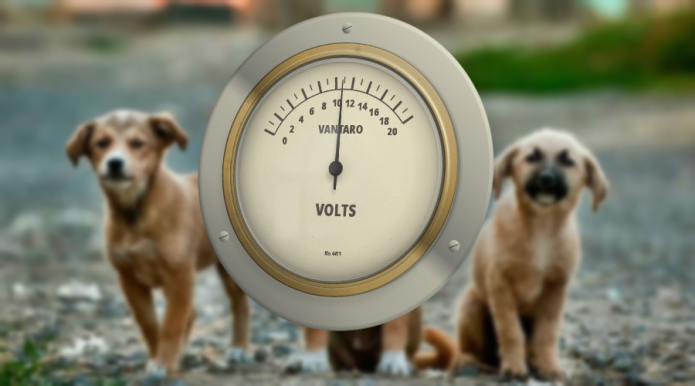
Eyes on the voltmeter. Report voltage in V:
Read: 11 V
